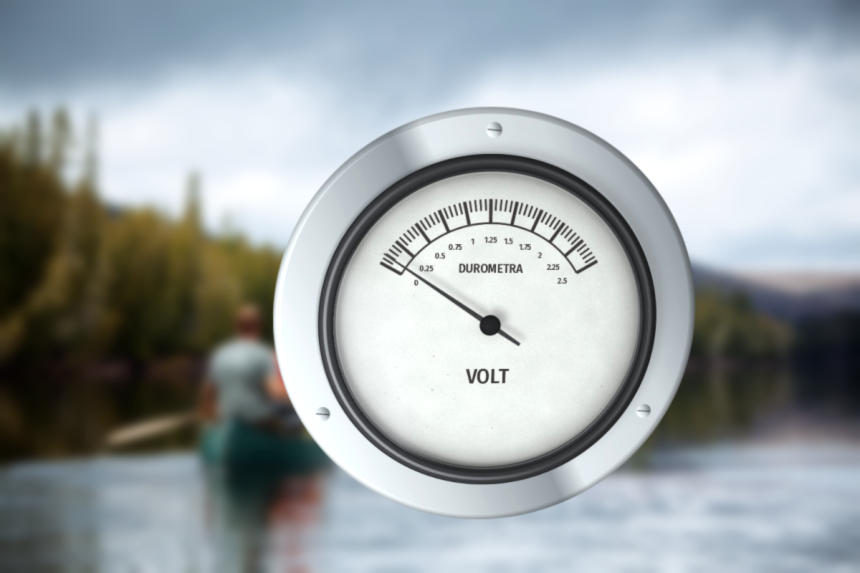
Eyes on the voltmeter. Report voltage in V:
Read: 0.1 V
